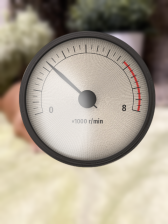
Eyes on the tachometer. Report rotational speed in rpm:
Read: 2250 rpm
